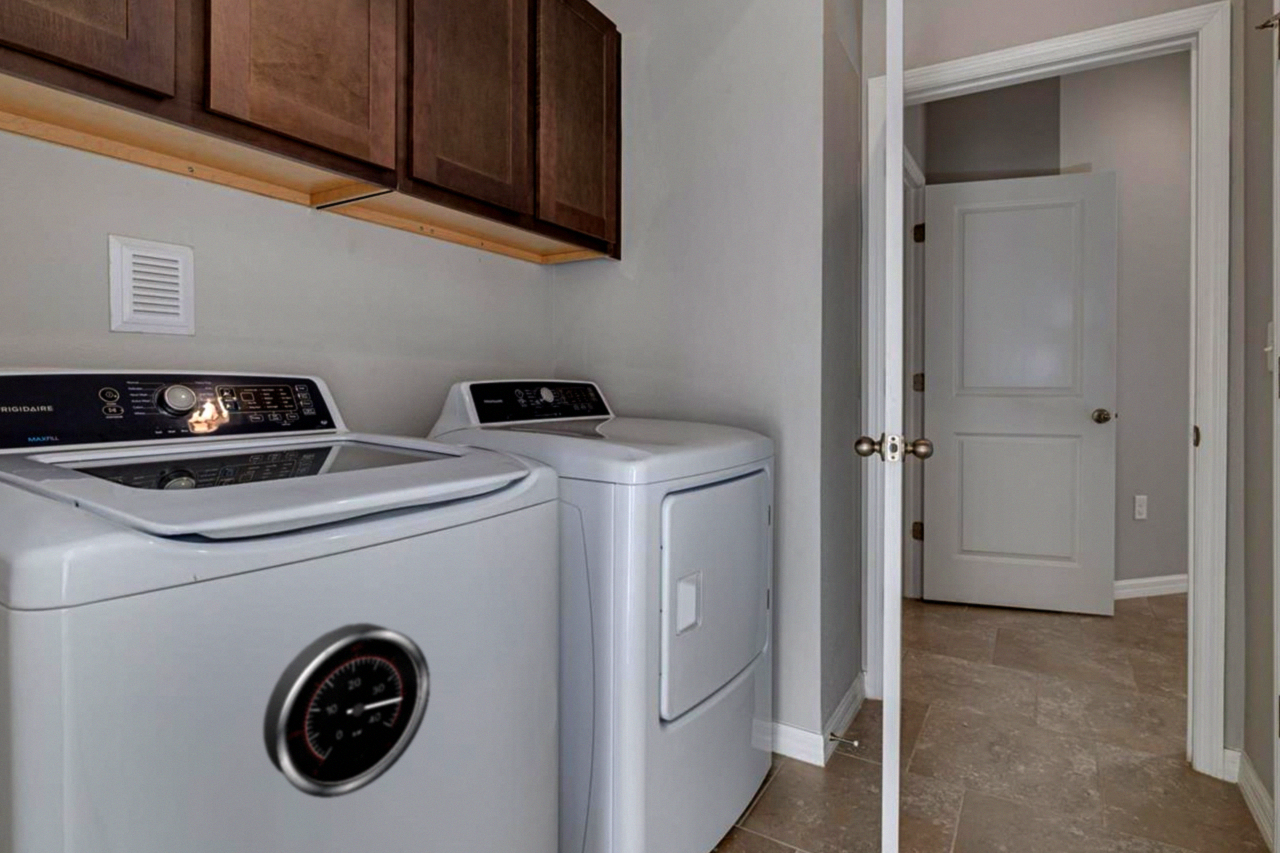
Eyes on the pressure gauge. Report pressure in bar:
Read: 35 bar
